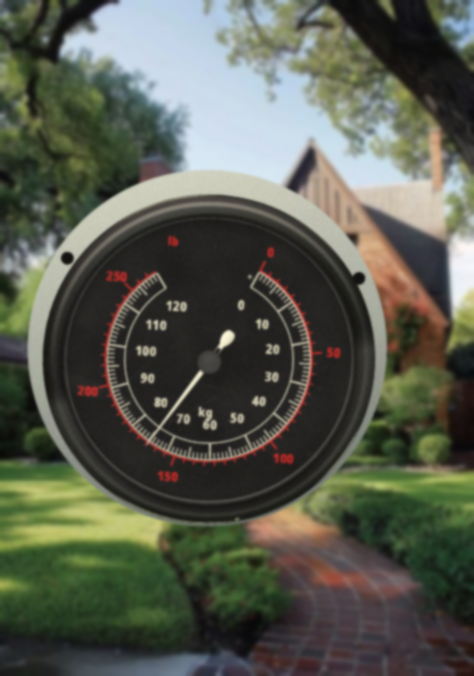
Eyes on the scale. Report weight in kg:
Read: 75 kg
